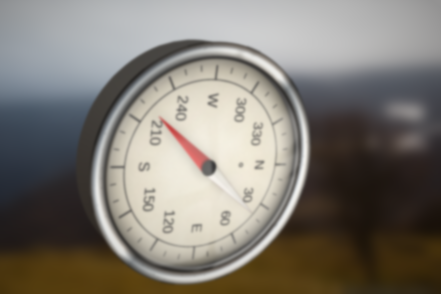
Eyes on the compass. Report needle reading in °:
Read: 220 °
